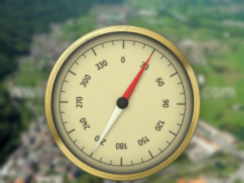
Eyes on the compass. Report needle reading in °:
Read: 30 °
